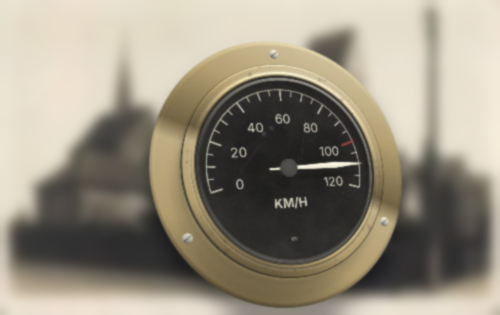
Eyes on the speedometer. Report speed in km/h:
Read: 110 km/h
